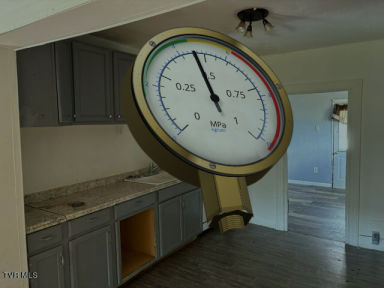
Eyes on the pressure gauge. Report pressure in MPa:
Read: 0.45 MPa
